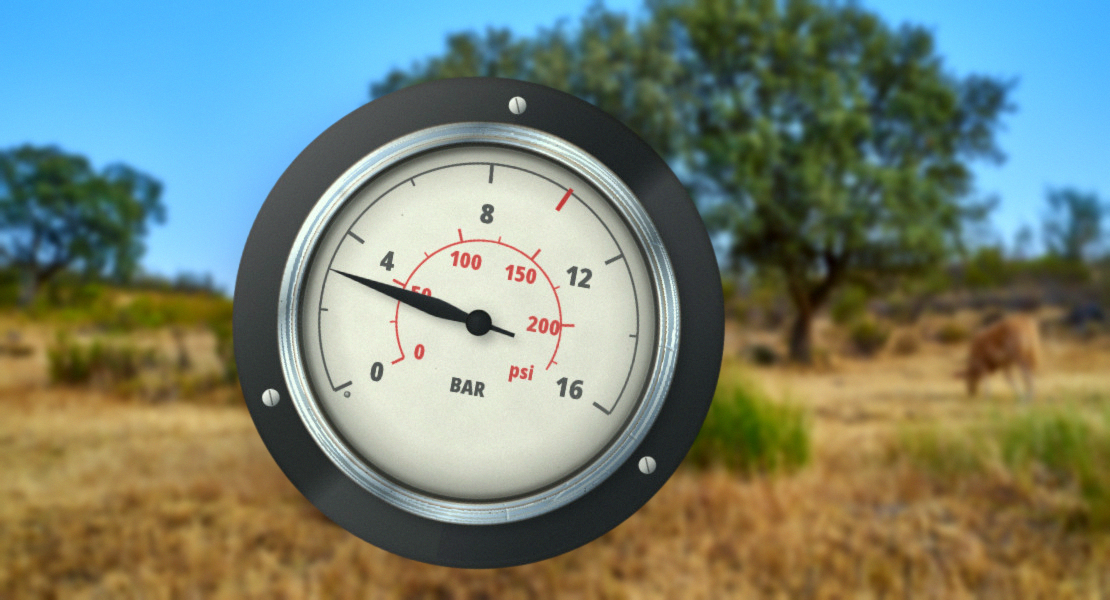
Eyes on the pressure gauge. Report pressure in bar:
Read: 3 bar
